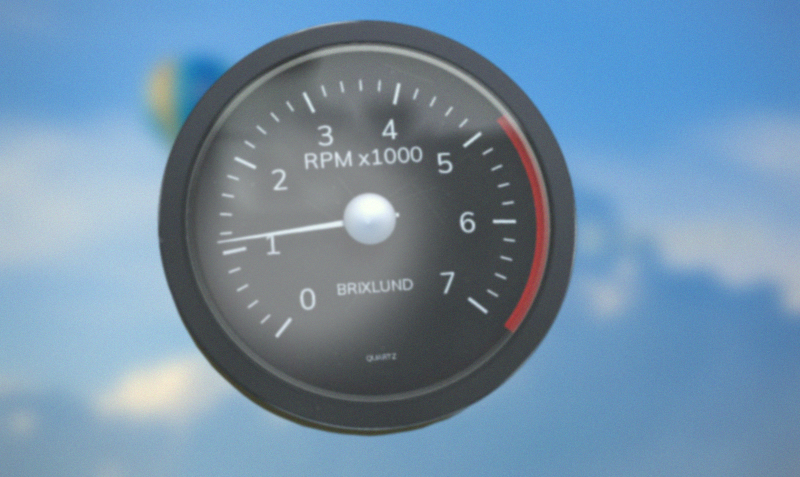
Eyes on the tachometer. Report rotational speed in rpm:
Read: 1100 rpm
